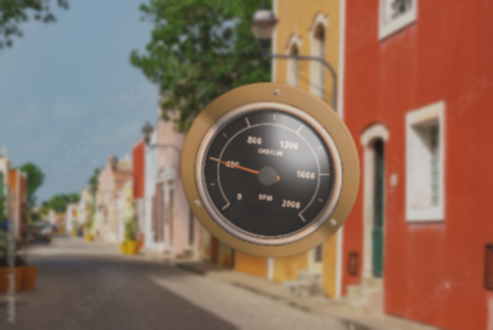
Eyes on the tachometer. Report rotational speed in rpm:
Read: 400 rpm
